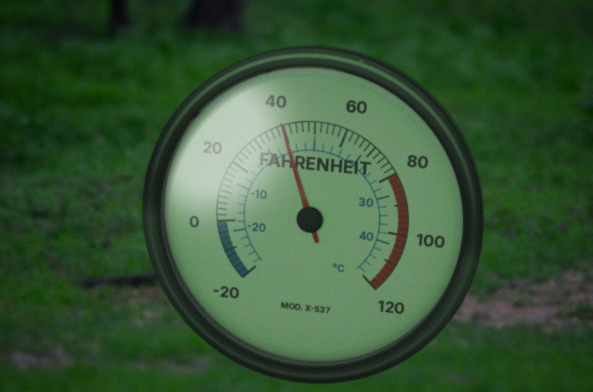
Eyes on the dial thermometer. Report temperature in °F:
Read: 40 °F
